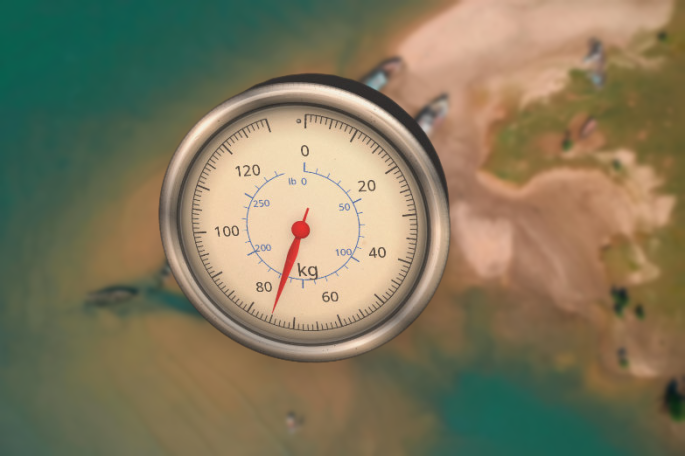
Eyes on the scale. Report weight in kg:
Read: 75 kg
